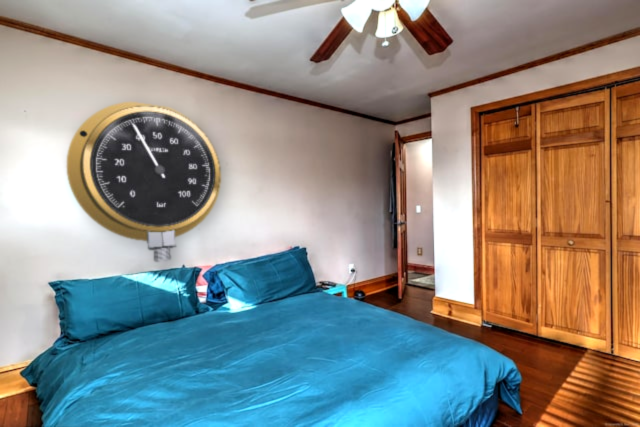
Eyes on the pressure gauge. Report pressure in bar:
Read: 40 bar
